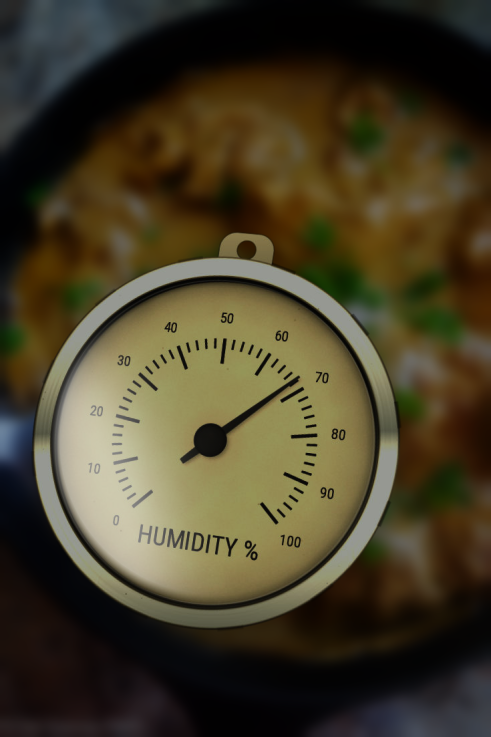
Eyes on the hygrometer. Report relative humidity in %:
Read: 68 %
